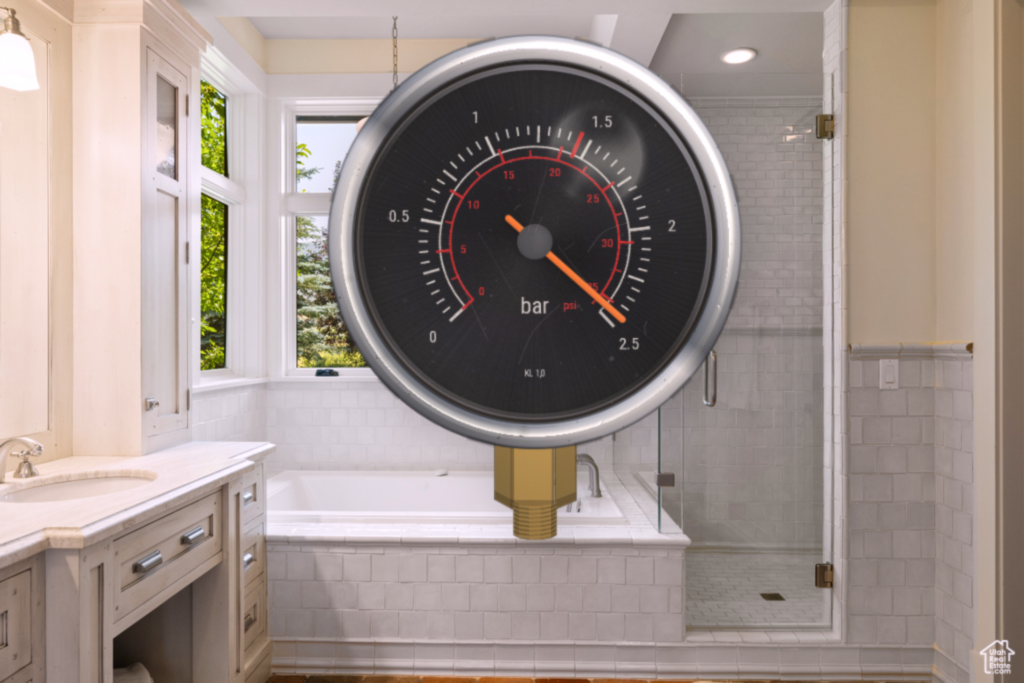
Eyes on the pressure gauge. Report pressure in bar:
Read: 2.45 bar
